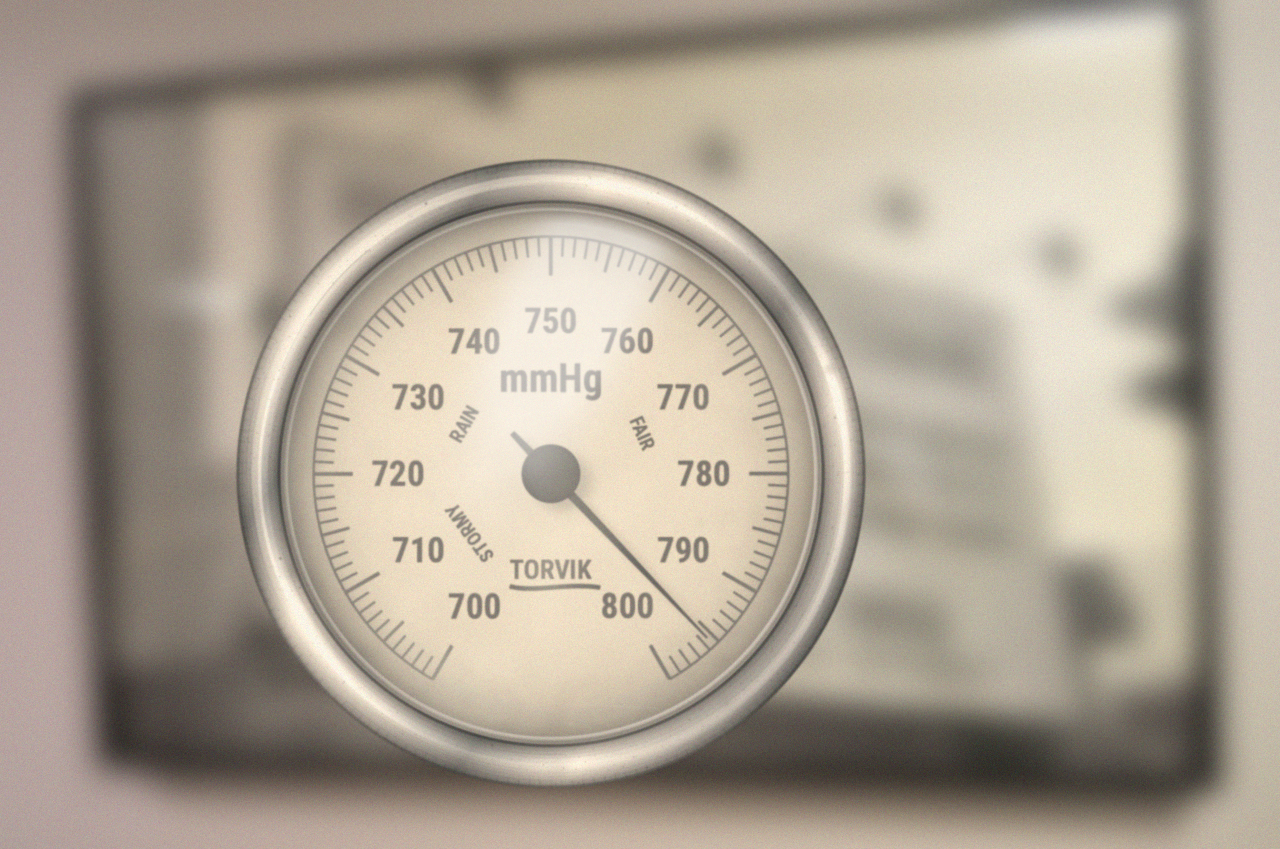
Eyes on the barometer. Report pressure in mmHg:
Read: 795.5 mmHg
